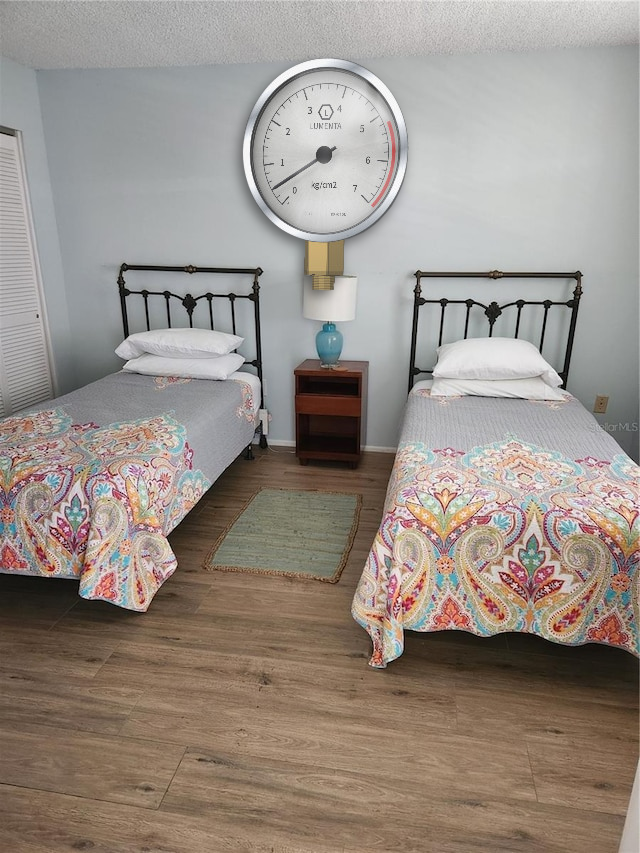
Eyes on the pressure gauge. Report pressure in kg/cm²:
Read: 0.4 kg/cm²
